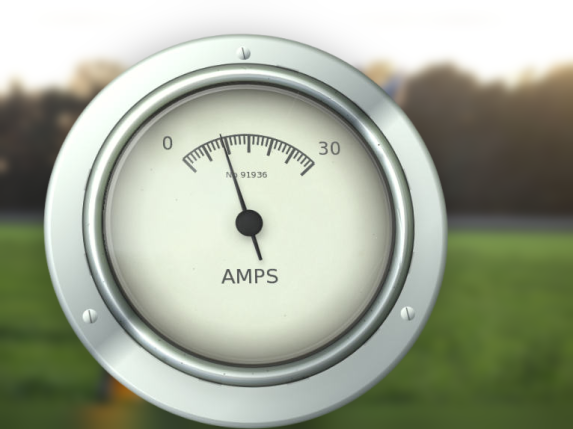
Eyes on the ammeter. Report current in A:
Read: 9 A
